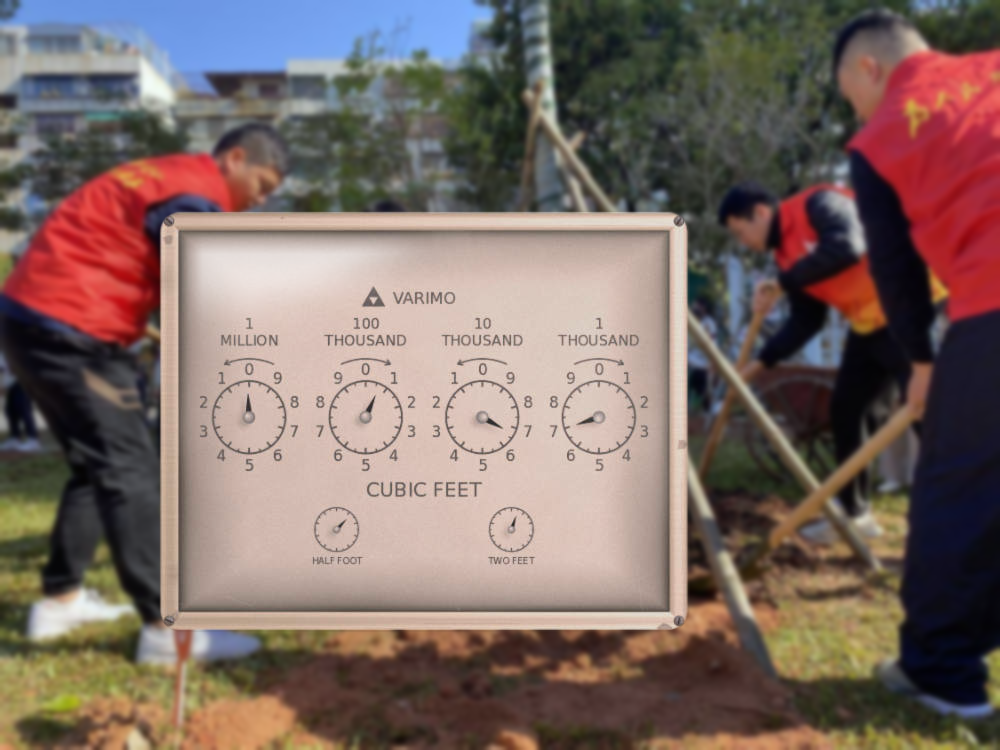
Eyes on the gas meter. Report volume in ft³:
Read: 6700 ft³
